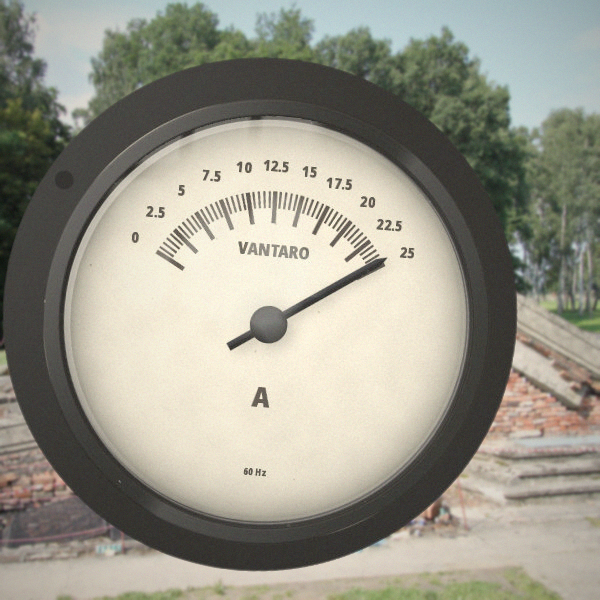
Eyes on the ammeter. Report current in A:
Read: 24.5 A
